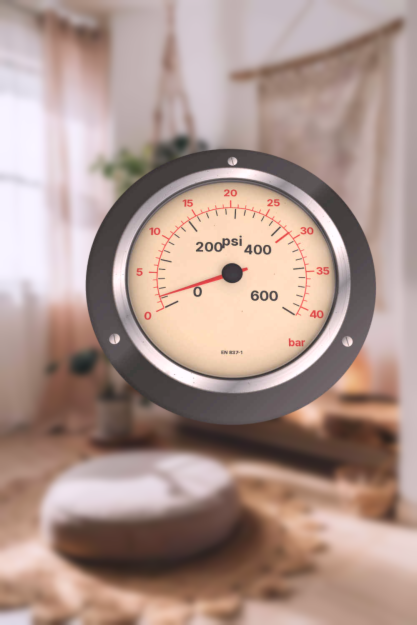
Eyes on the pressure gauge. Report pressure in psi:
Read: 20 psi
